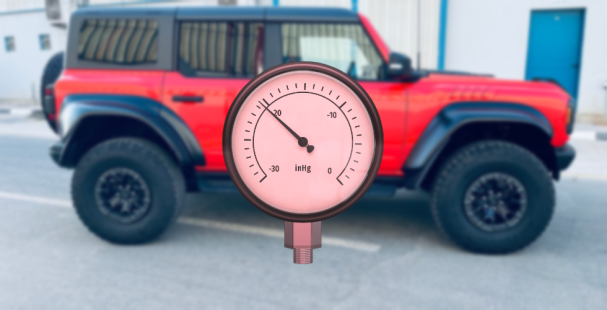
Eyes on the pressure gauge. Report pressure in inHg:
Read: -20.5 inHg
